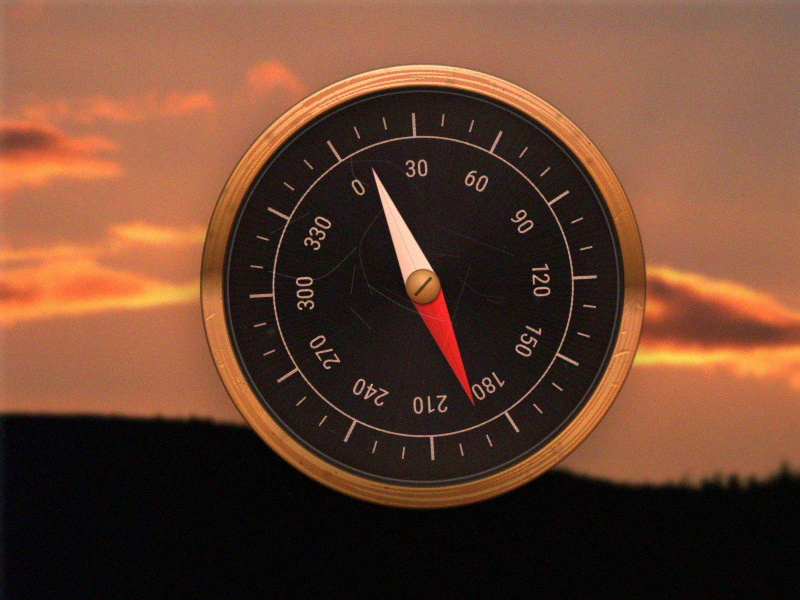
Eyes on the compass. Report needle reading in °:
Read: 190 °
